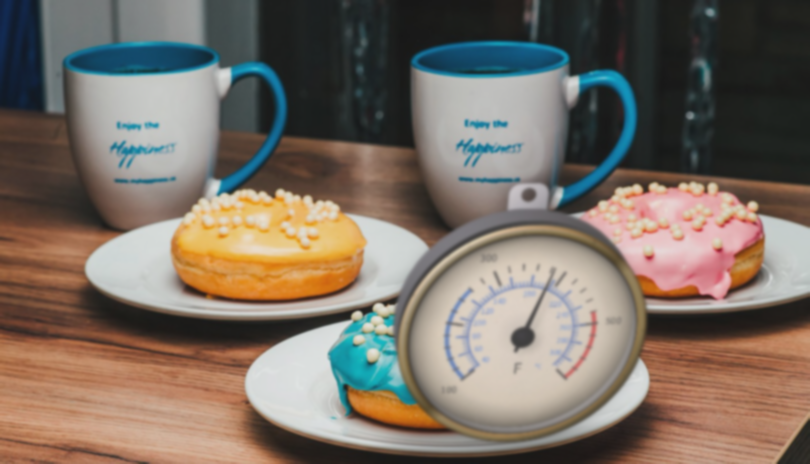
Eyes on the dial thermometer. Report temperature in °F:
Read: 380 °F
